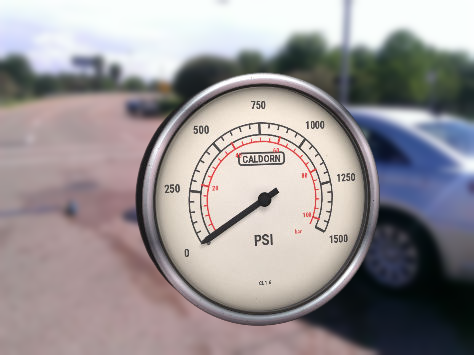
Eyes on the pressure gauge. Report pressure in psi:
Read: 0 psi
